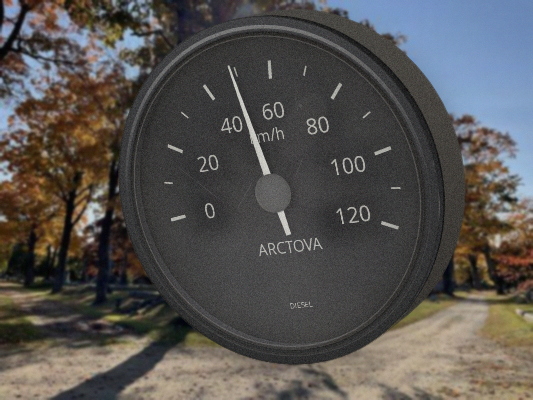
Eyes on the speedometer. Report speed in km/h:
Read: 50 km/h
